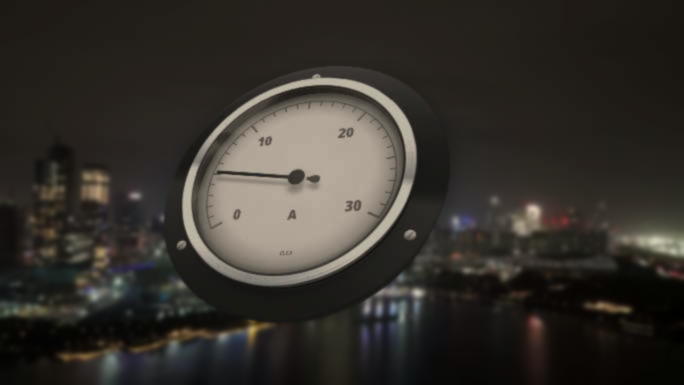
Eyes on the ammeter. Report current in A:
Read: 5 A
